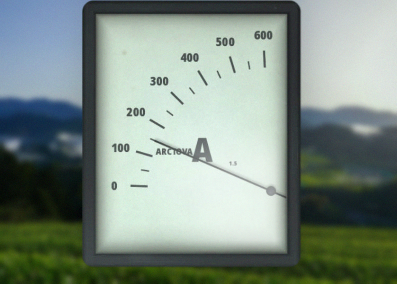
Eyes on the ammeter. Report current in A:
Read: 150 A
